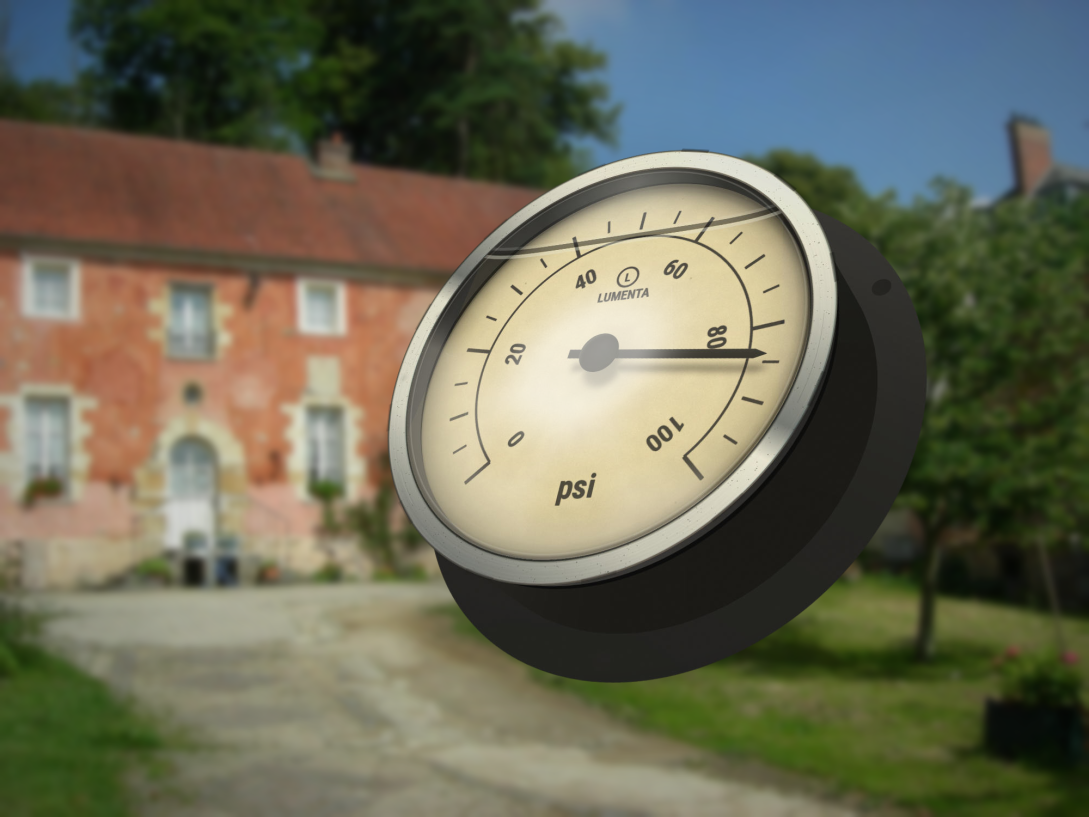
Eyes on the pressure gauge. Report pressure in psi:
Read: 85 psi
